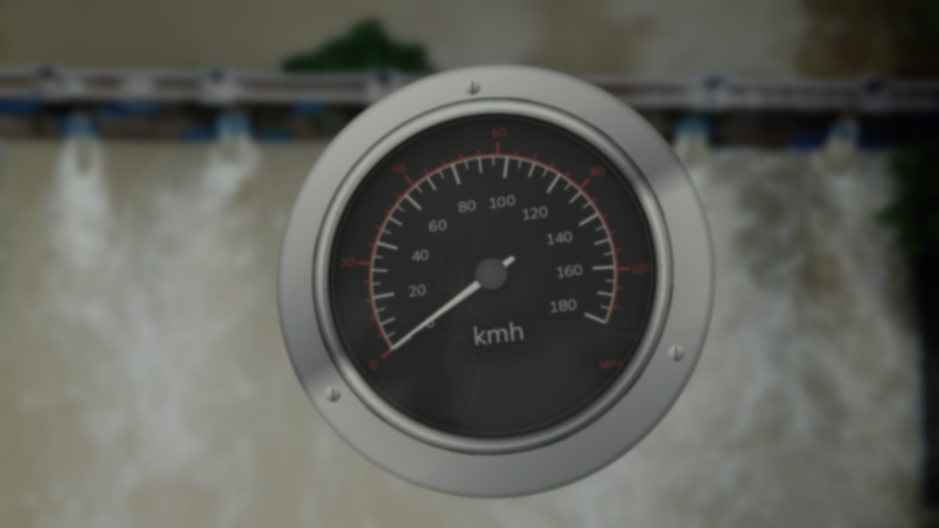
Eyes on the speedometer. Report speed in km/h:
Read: 0 km/h
